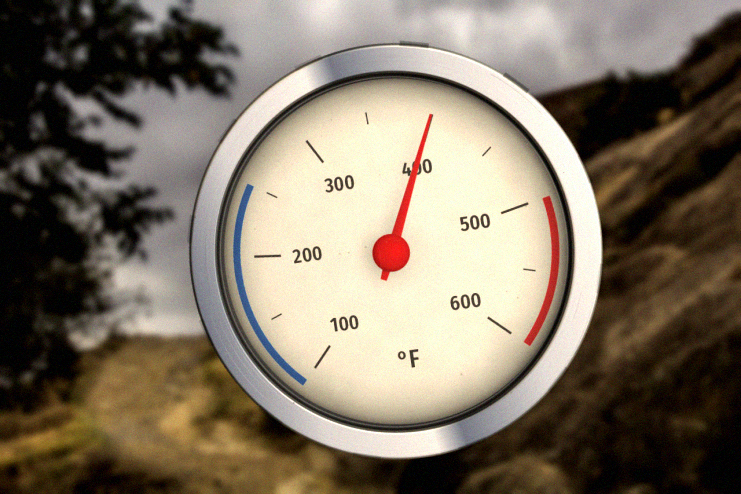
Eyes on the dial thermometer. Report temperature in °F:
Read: 400 °F
